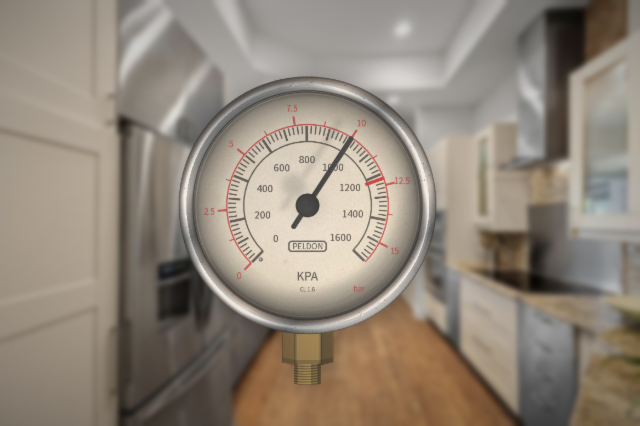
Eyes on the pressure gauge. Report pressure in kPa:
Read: 1000 kPa
